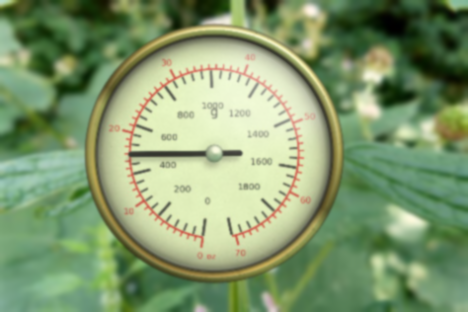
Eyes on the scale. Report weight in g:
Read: 480 g
